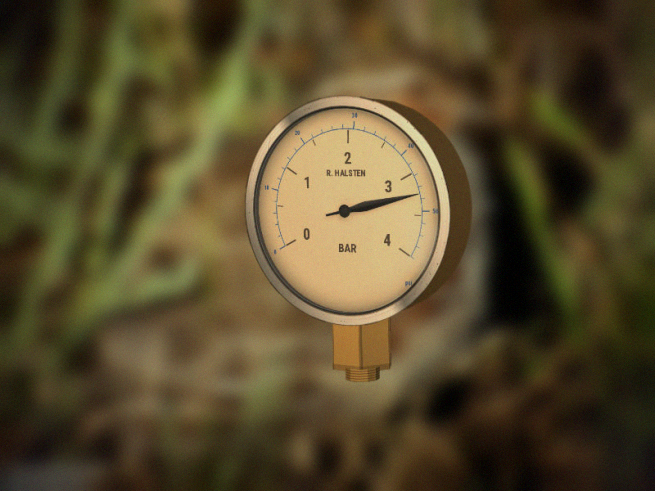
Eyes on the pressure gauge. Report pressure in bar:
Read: 3.25 bar
